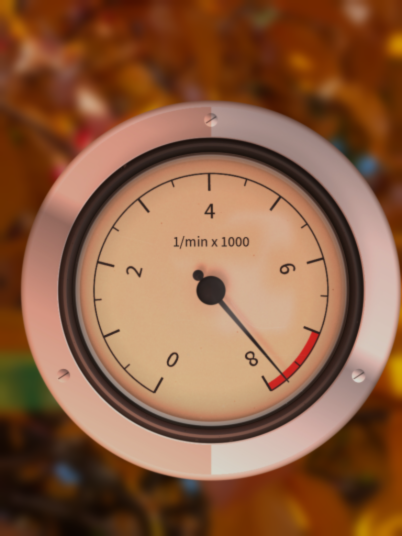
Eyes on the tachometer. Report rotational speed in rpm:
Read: 7750 rpm
